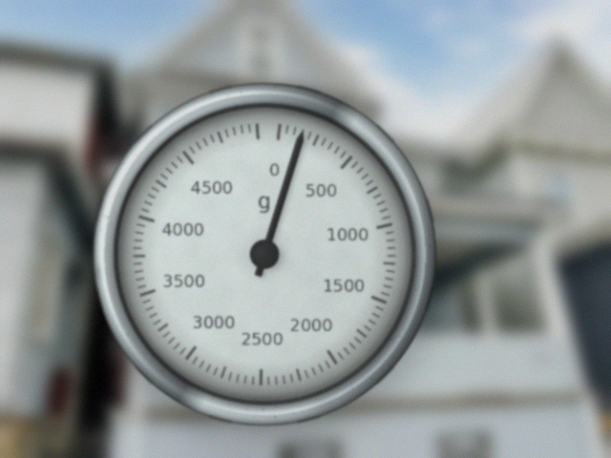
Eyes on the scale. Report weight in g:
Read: 150 g
